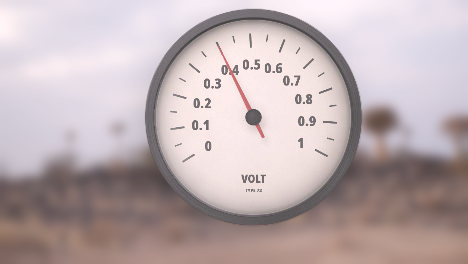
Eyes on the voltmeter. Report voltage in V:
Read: 0.4 V
